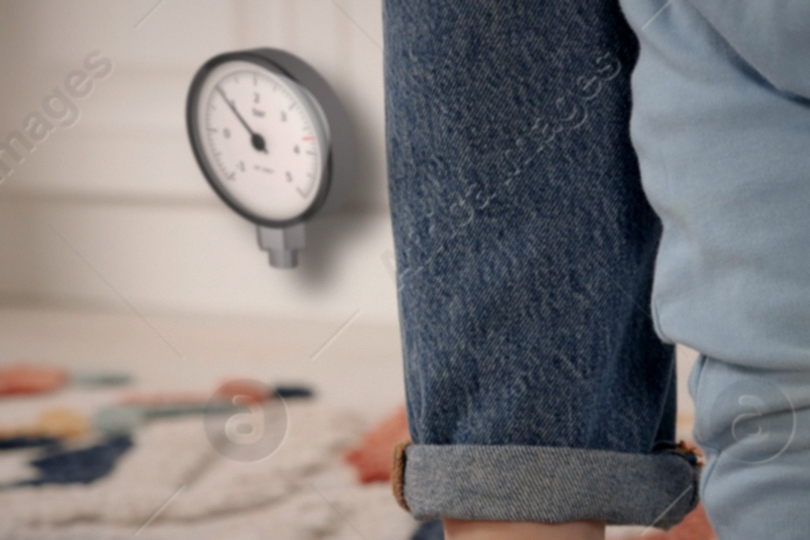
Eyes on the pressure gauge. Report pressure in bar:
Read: 1 bar
